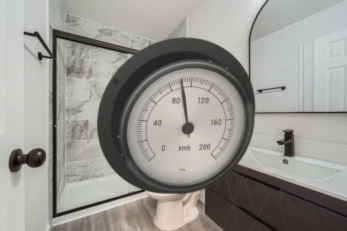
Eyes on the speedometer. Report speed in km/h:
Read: 90 km/h
